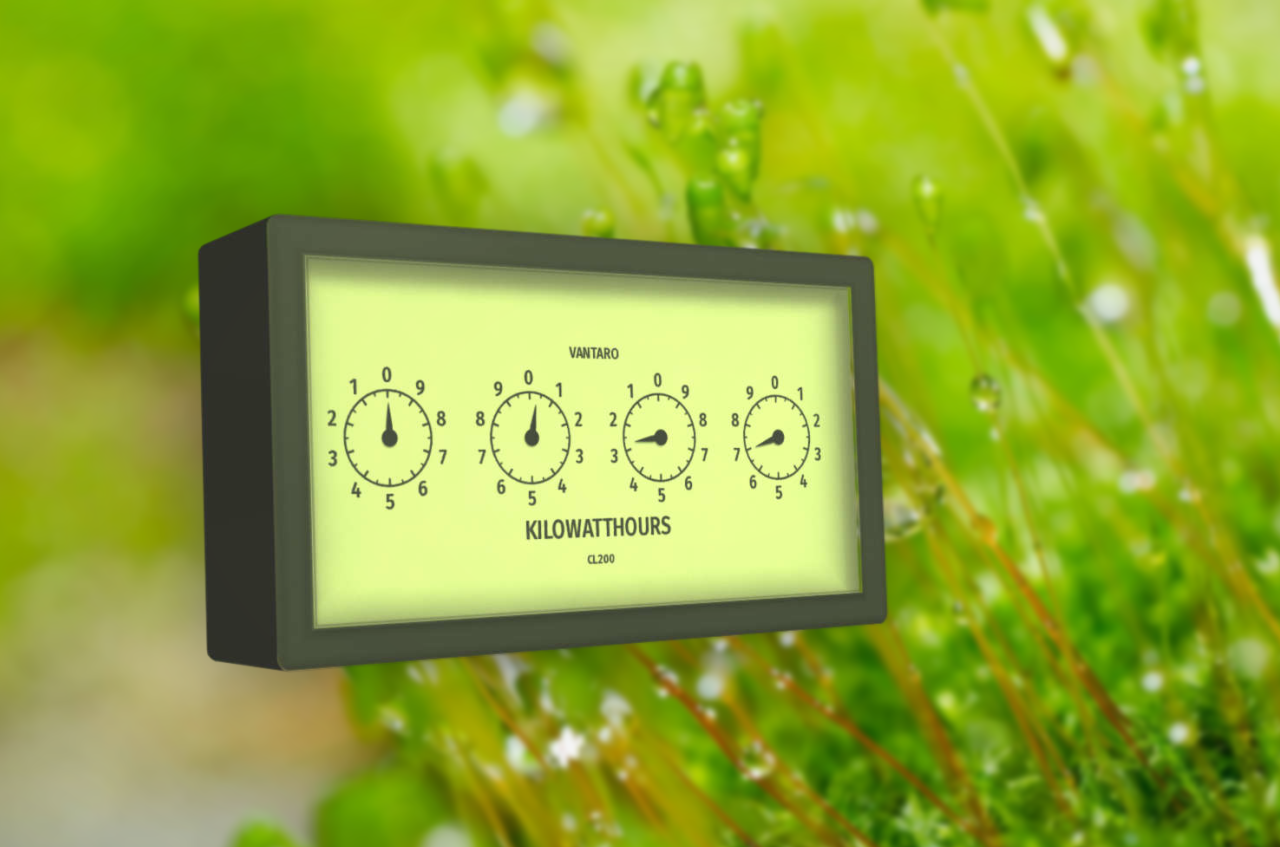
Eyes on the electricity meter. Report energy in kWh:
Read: 27 kWh
